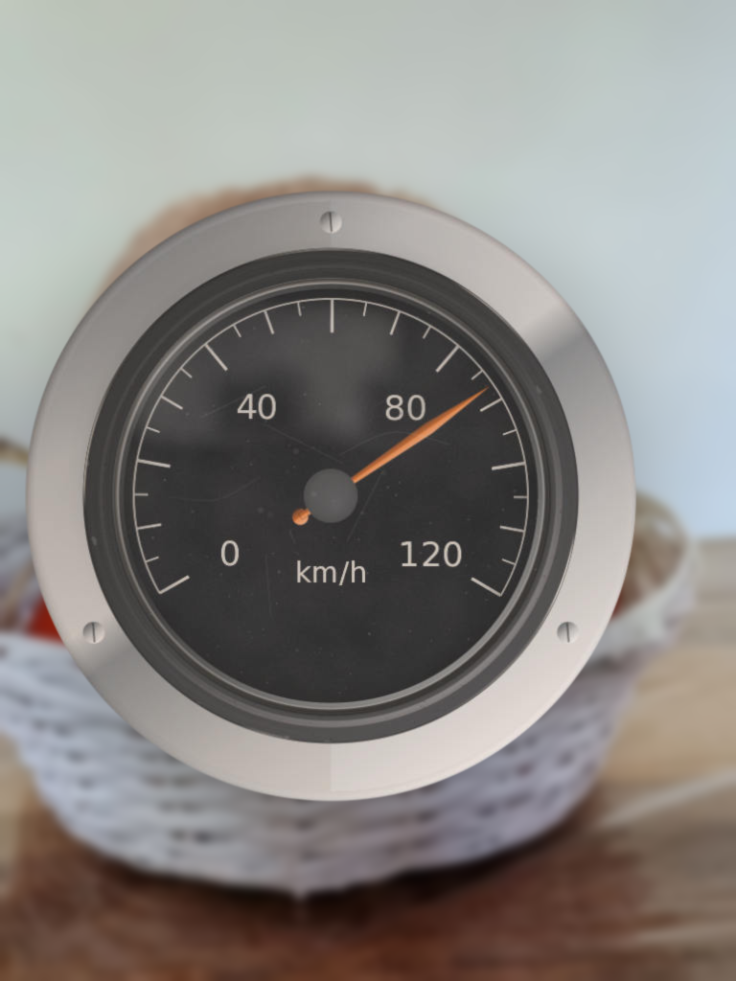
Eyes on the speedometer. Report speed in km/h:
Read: 87.5 km/h
